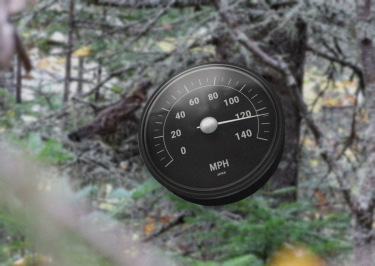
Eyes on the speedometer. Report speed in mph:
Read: 125 mph
